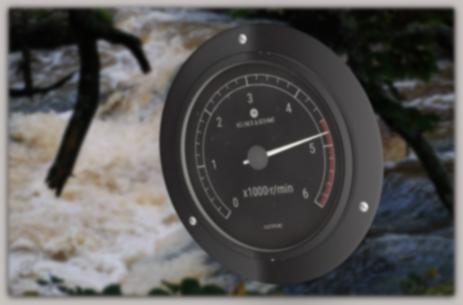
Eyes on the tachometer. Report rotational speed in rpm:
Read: 4800 rpm
